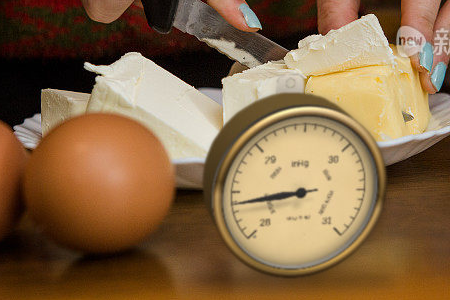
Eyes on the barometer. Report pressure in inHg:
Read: 28.4 inHg
